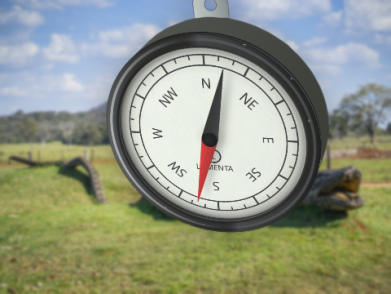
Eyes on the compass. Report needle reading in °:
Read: 195 °
